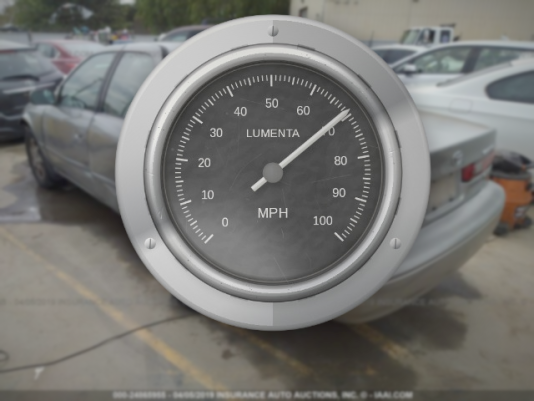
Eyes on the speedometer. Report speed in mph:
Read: 69 mph
